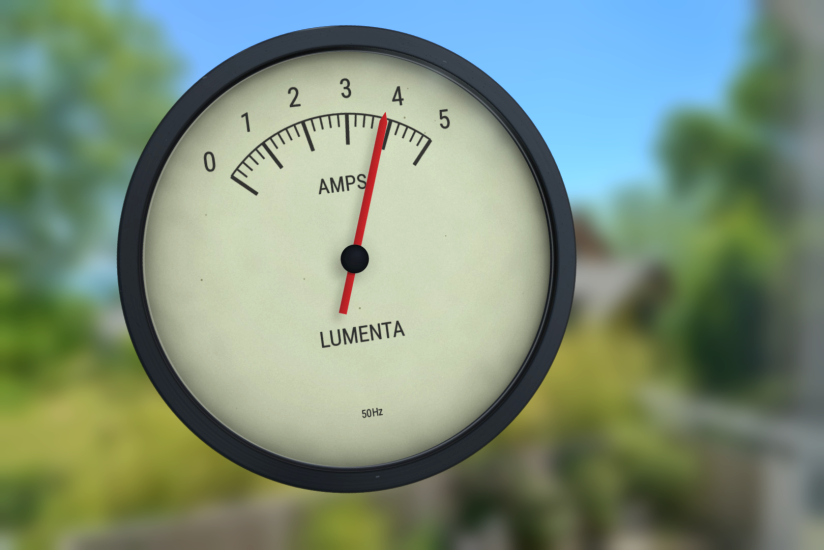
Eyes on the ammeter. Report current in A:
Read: 3.8 A
